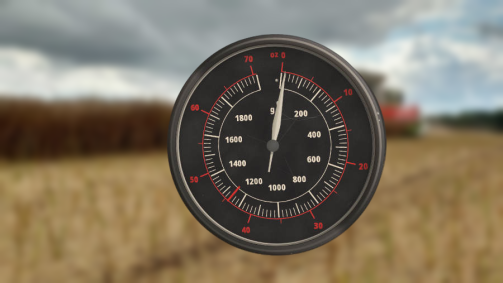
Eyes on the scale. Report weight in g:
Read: 20 g
